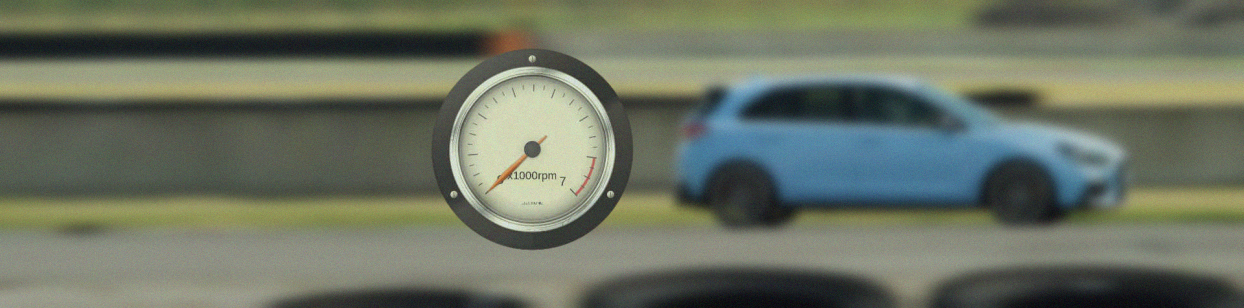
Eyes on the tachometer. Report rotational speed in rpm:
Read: 0 rpm
